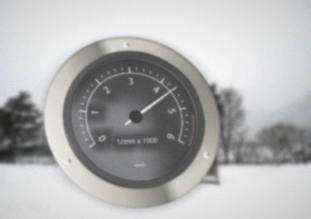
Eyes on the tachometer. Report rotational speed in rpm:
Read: 4400 rpm
